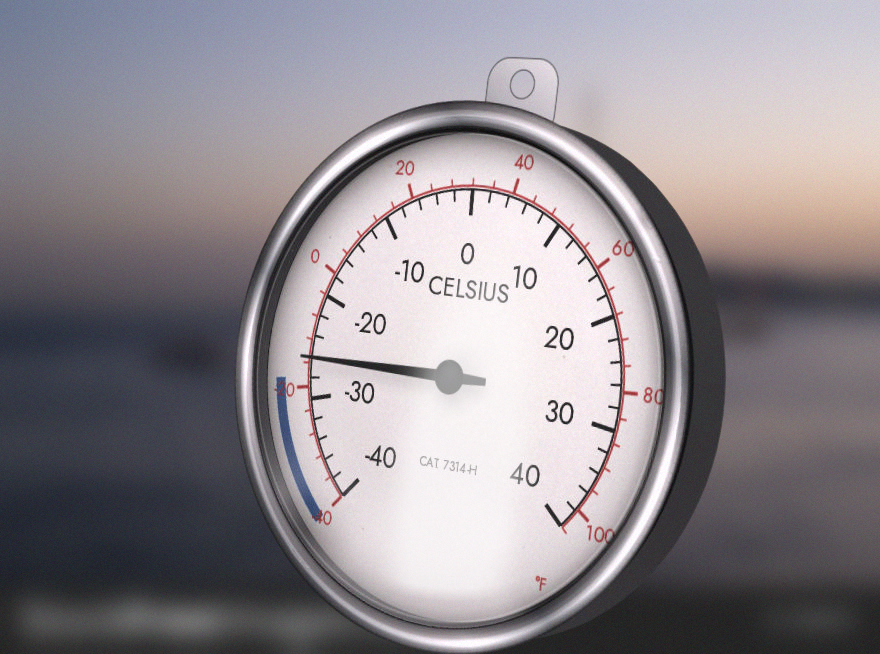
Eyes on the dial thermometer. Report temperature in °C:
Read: -26 °C
